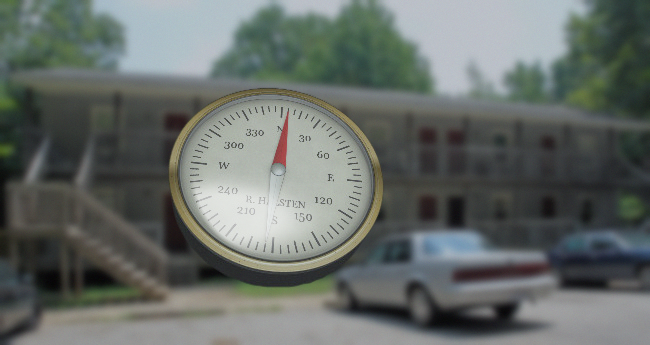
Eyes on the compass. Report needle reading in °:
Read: 5 °
